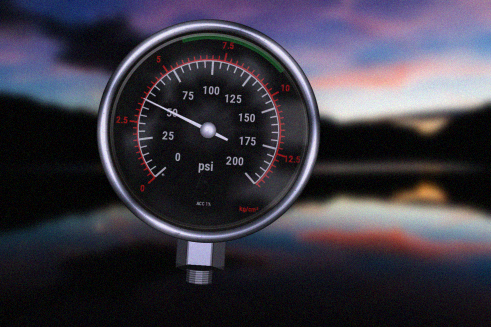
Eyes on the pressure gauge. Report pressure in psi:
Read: 50 psi
